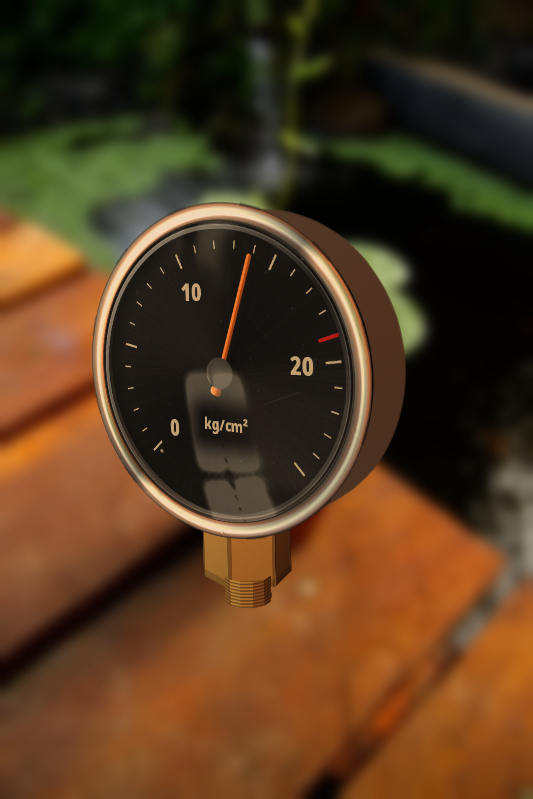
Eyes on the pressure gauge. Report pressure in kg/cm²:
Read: 14 kg/cm²
